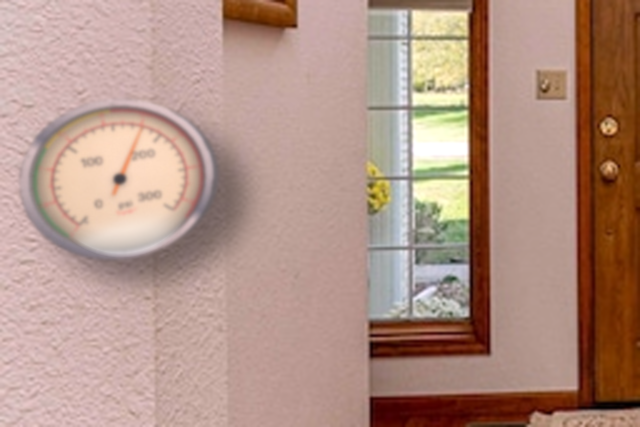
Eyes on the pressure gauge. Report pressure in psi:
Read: 180 psi
